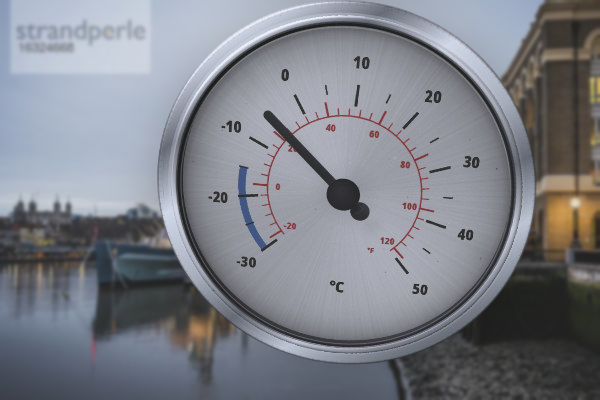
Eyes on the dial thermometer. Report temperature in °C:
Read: -5 °C
